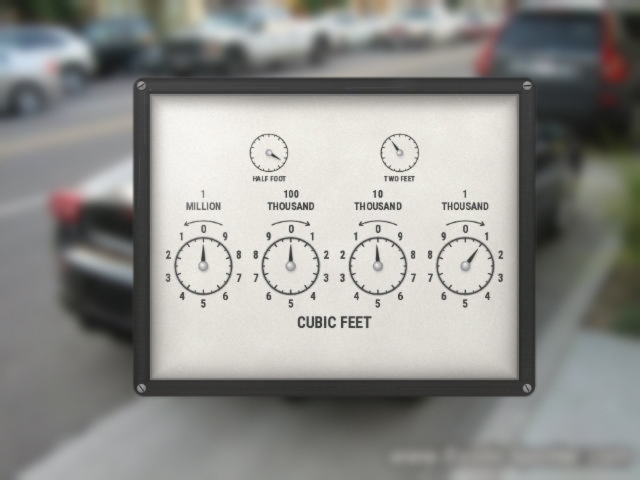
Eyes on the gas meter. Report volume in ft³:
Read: 100 ft³
